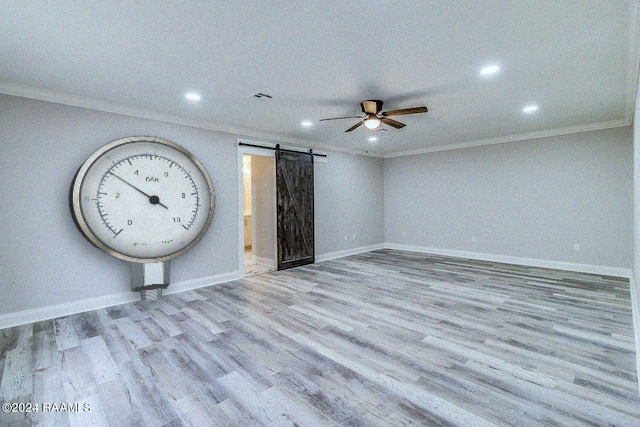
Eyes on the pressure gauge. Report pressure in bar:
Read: 3 bar
